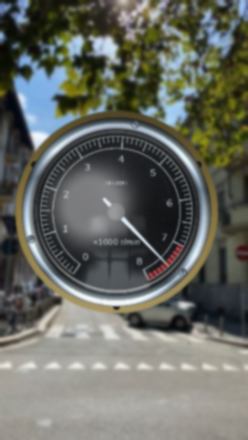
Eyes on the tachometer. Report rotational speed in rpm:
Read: 7500 rpm
